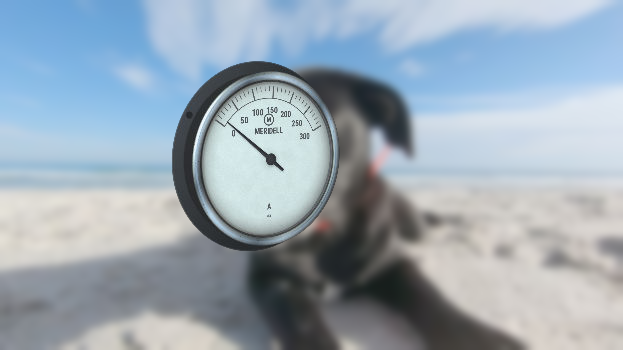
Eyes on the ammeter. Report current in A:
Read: 10 A
